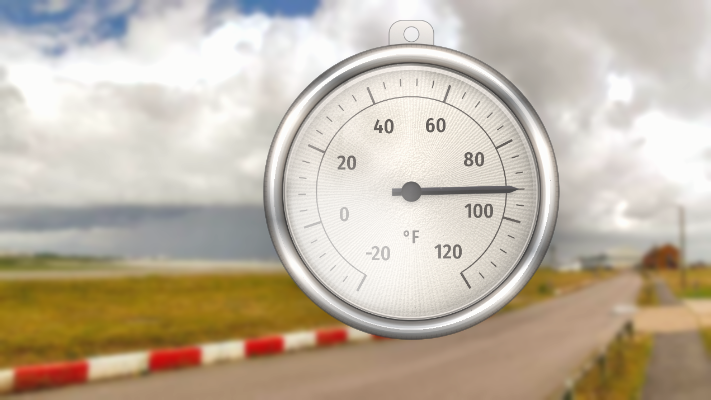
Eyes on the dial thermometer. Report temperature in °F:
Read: 92 °F
